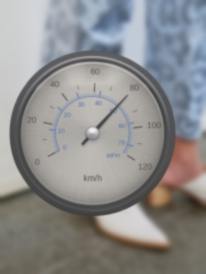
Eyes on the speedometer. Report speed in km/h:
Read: 80 km/h
